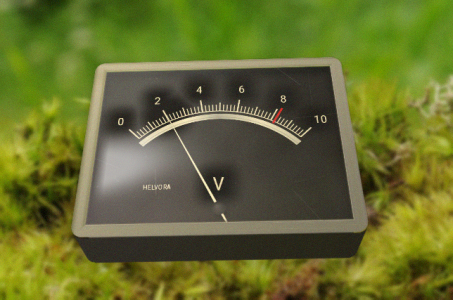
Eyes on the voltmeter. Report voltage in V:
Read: 2 V
